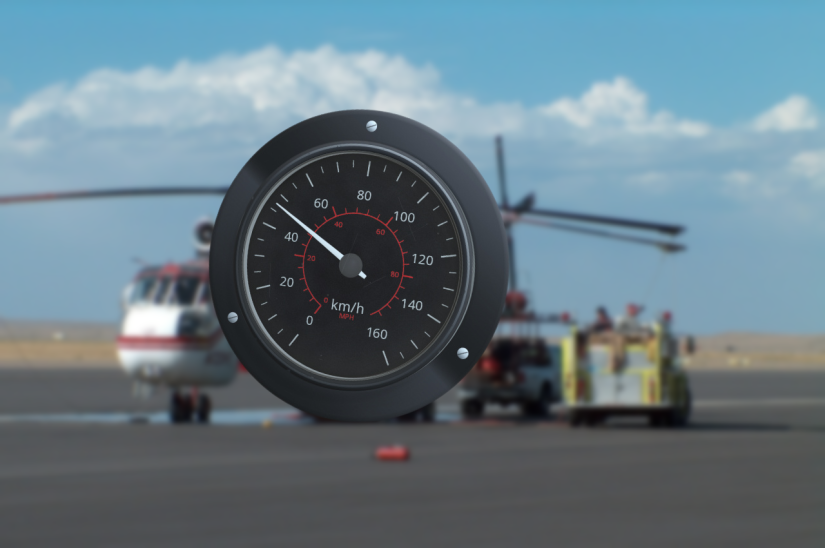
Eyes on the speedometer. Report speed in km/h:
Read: 47.5 km/h
